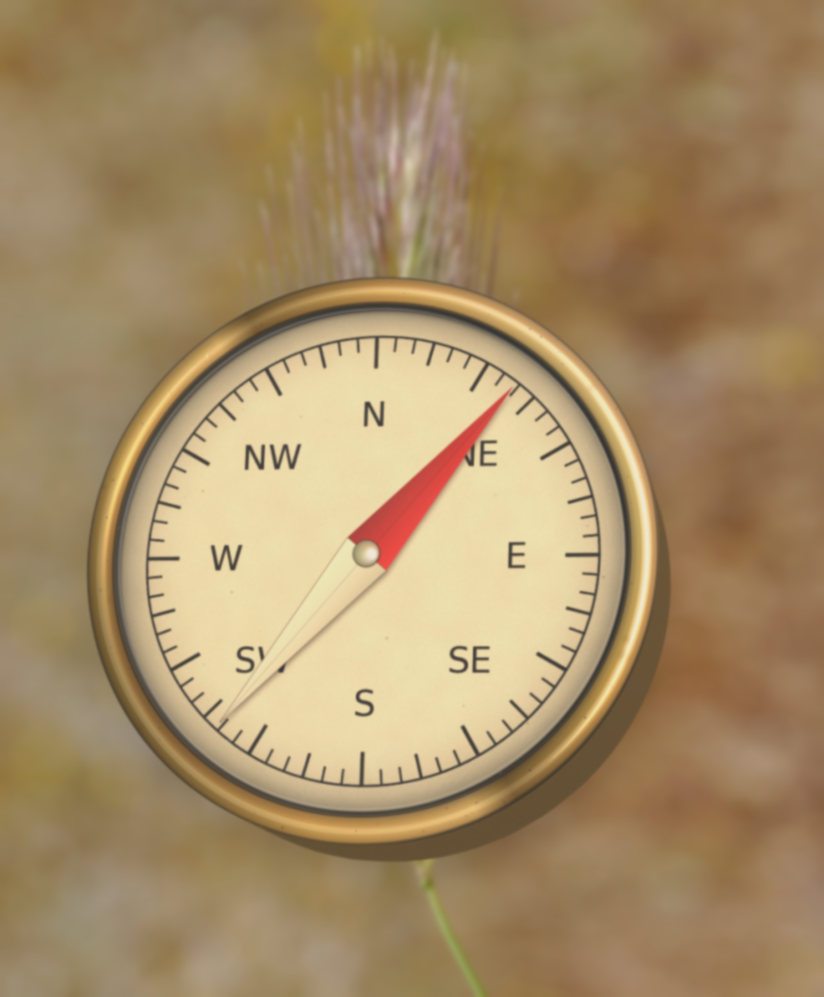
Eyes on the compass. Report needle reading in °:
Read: 40 °
